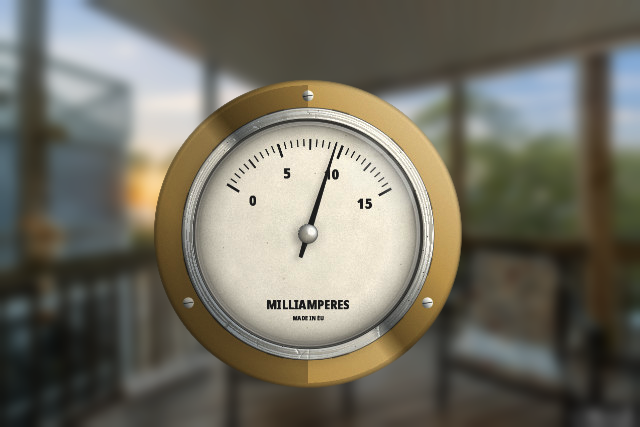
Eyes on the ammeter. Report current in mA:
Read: 9.5 mA
